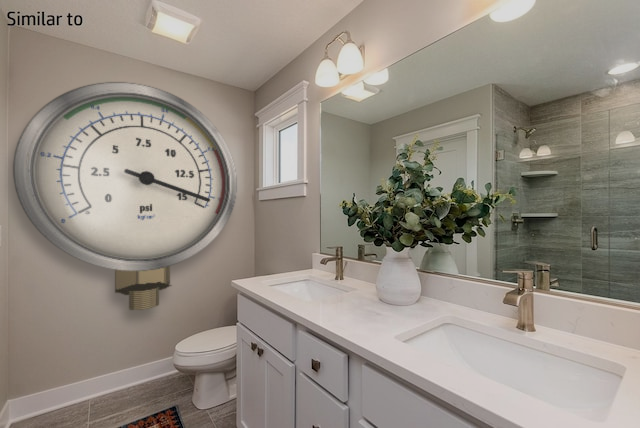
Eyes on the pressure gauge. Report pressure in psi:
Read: 14.5 psi
